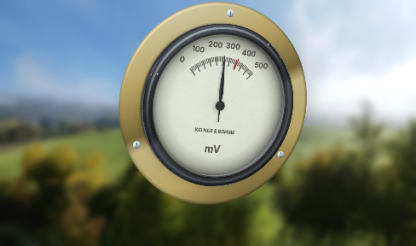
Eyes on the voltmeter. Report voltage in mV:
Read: 250 mV
